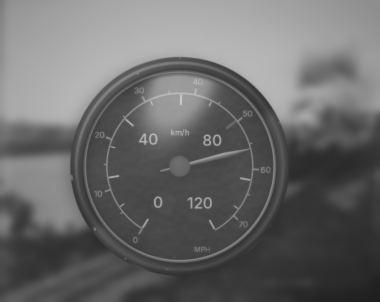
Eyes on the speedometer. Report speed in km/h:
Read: 90 km/h
